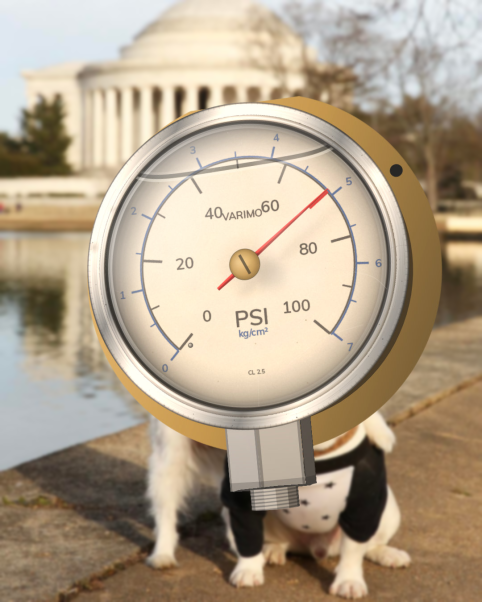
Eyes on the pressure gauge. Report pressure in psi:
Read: 70 psi
